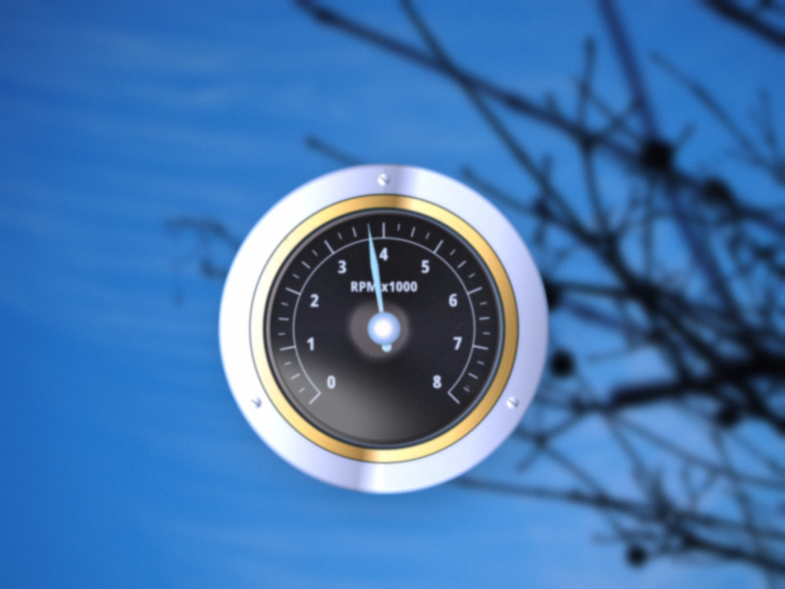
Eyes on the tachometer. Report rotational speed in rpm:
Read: 3750 rpm
